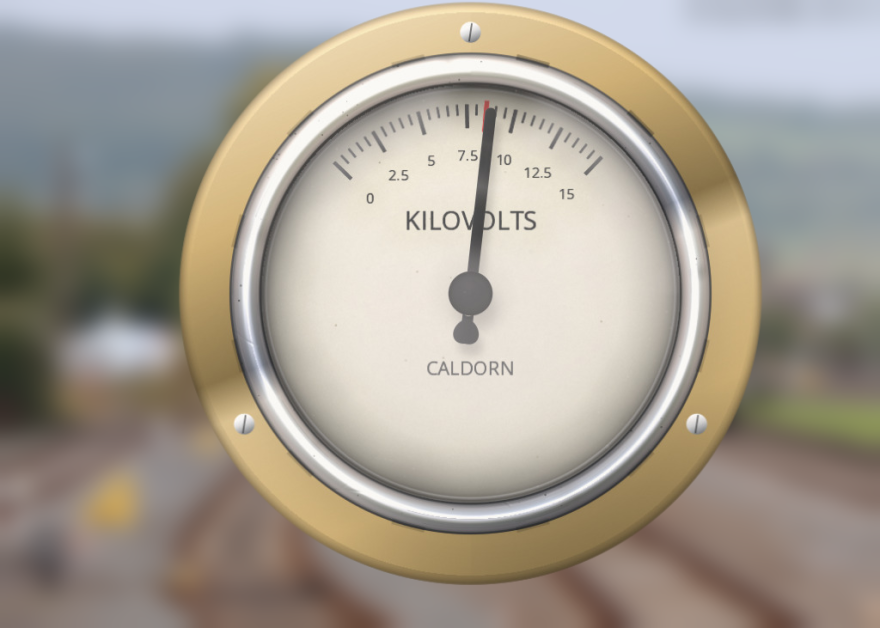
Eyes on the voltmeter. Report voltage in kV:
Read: 8.75 kV
